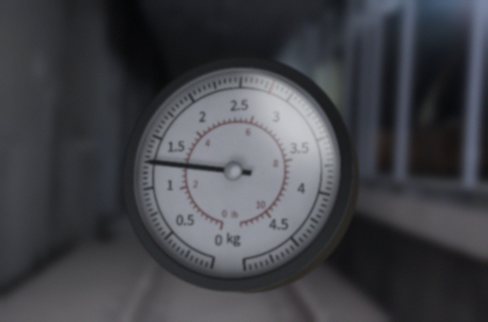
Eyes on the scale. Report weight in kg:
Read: 1.25 kg
